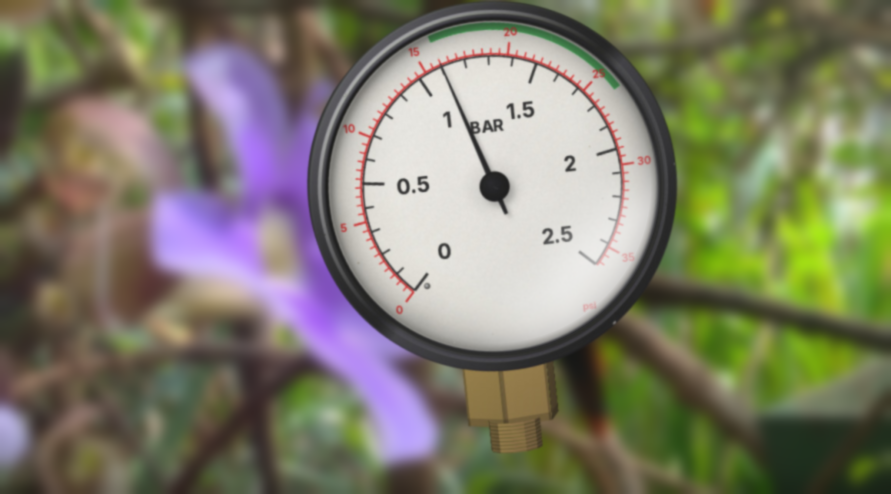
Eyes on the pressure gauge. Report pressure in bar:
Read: 1.1 bar
